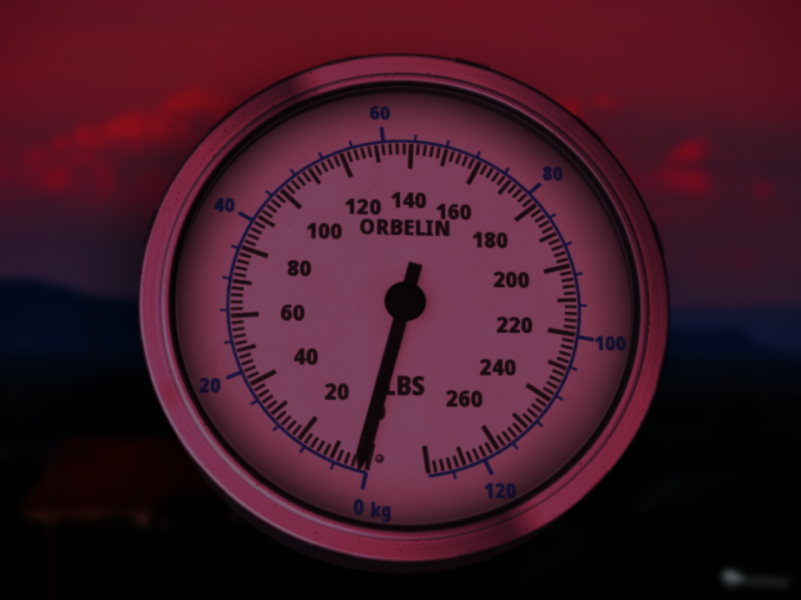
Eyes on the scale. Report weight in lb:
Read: 2 lb
